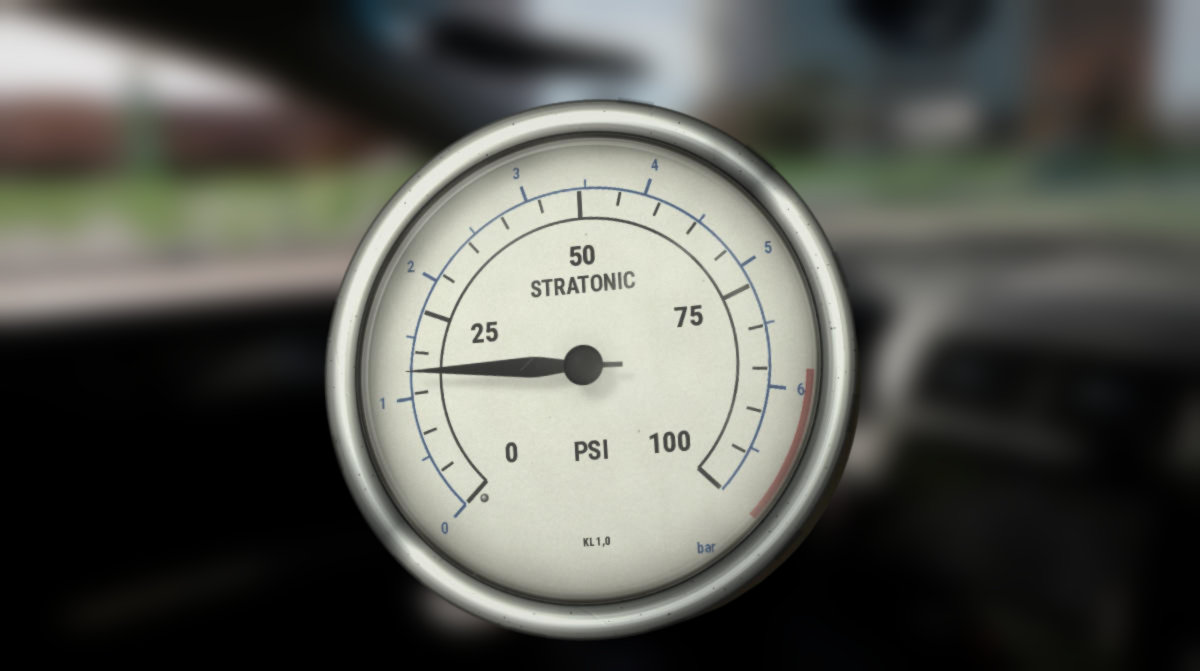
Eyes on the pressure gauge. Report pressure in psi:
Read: 17.5 psi
